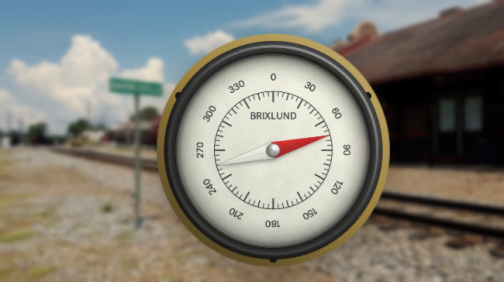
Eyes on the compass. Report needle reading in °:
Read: 75 °
